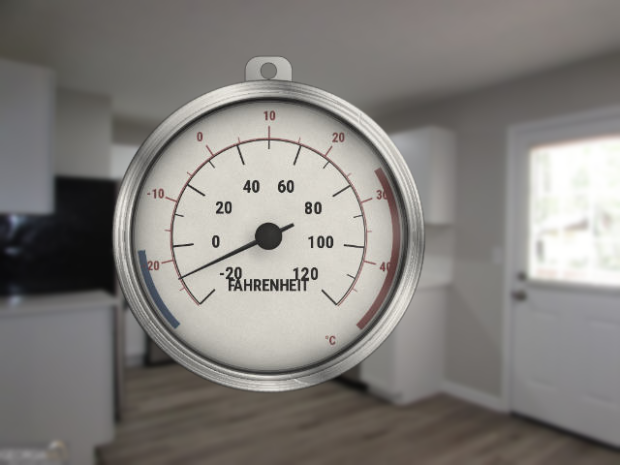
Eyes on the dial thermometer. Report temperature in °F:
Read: -10 °F
